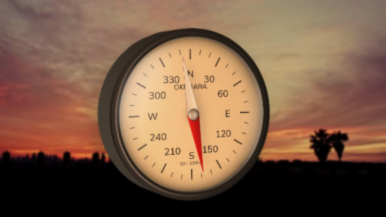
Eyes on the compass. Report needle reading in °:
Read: 170 °
